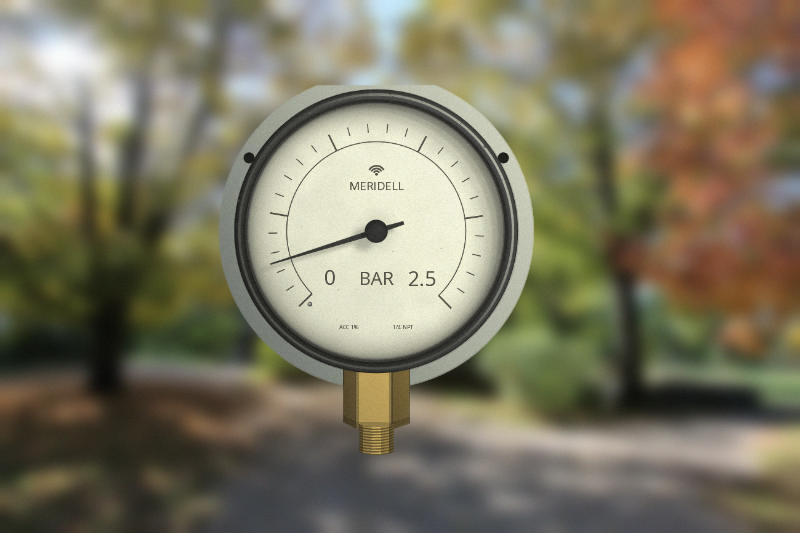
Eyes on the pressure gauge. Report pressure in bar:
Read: 0.25 bar
